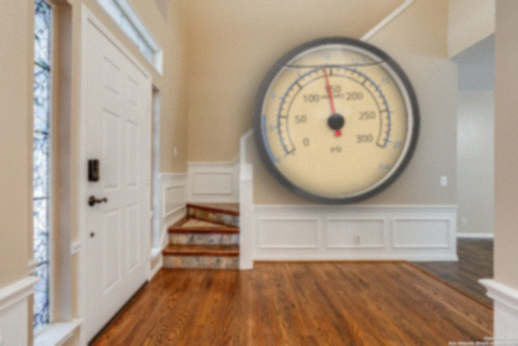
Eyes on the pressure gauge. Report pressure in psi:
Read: 140 psi
